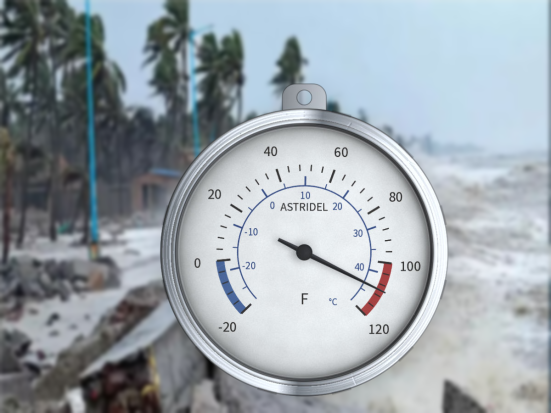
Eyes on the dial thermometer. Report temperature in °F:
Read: 110 °F
